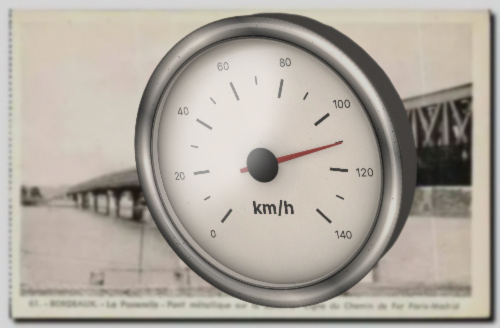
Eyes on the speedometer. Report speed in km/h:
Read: 110 km/h
